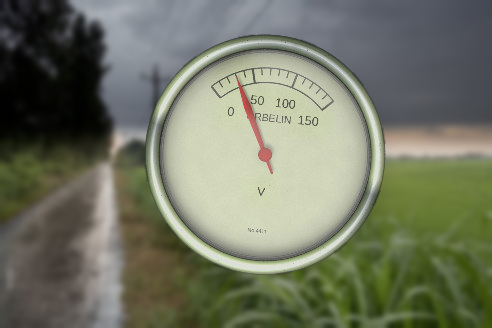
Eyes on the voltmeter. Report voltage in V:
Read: 30 V
